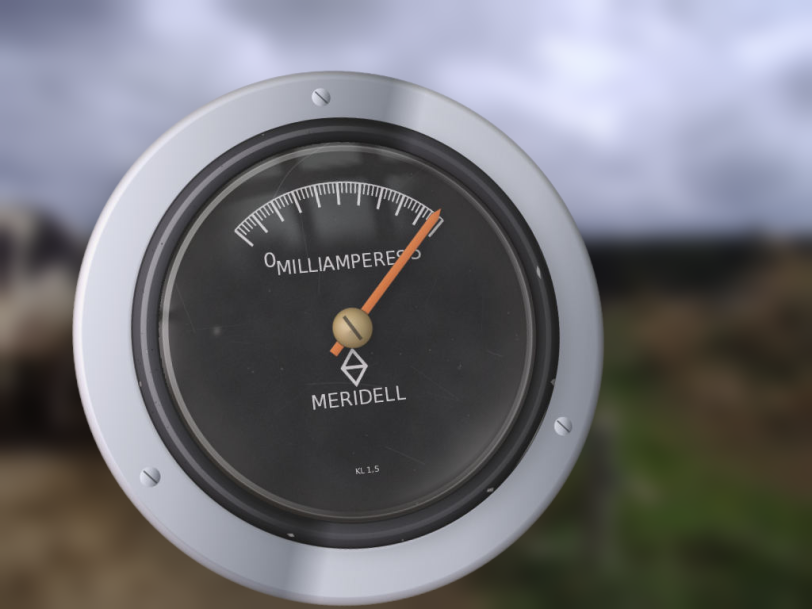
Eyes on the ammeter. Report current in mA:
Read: 4.8 mA
